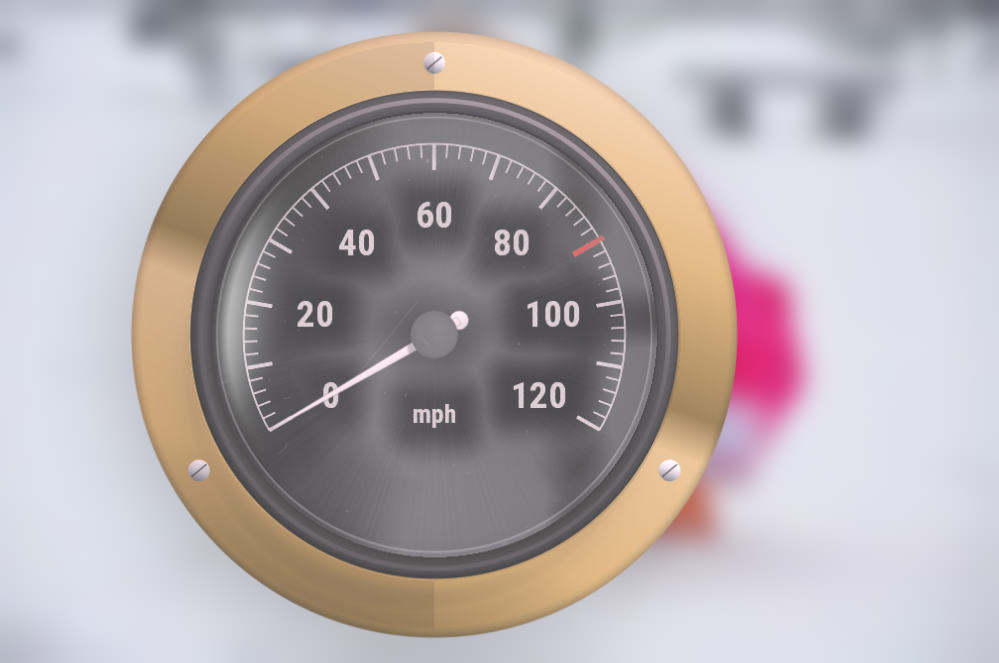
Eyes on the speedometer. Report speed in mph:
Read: 0 mph
